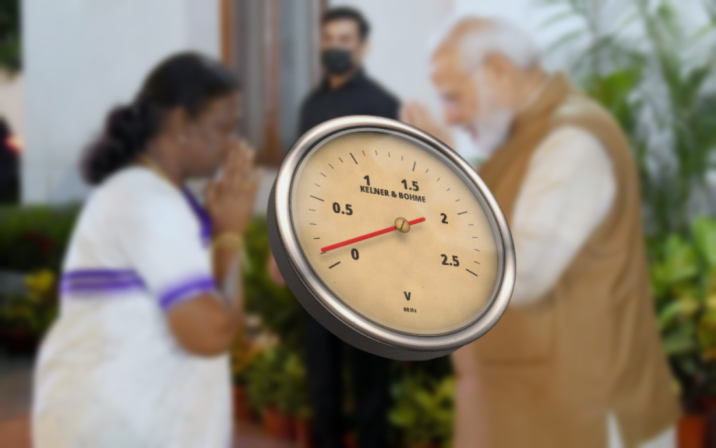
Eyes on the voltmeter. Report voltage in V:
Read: 0.1 V
